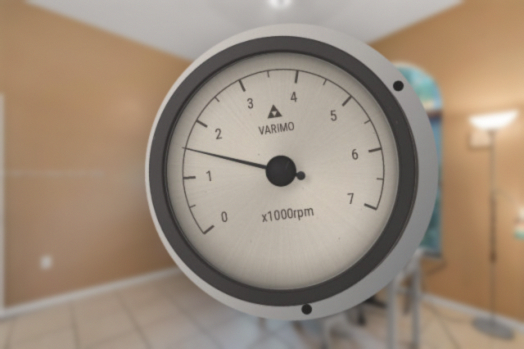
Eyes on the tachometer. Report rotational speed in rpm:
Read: 1500 rpm
